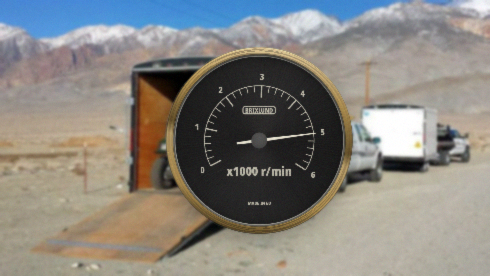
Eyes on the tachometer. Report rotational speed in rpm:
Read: 5000 rpm
